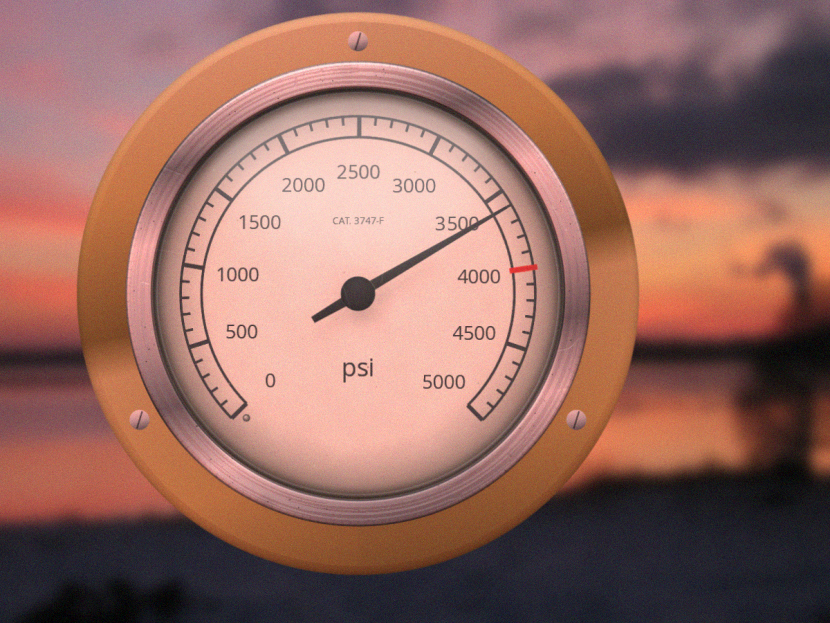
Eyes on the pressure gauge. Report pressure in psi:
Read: 3600 psi
